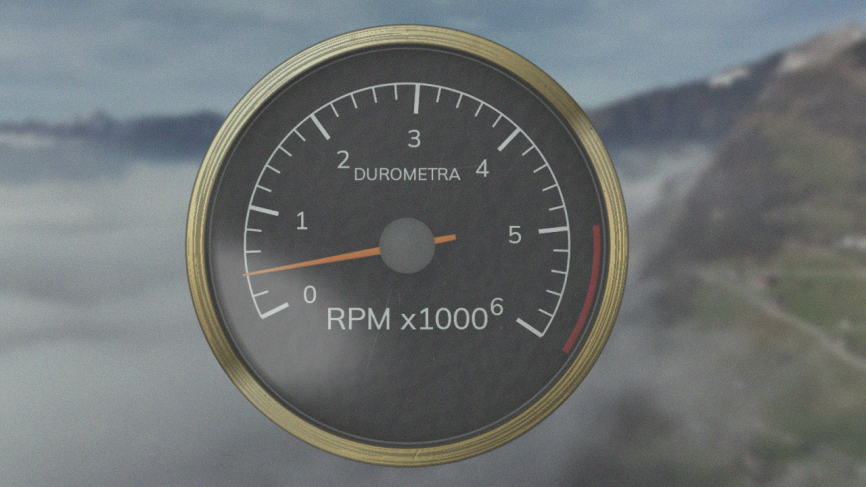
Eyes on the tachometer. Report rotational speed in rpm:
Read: 400 rpm
